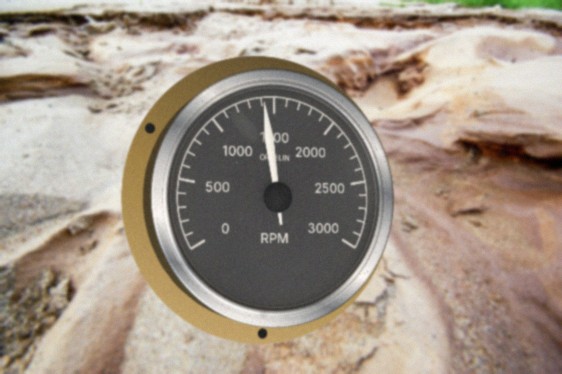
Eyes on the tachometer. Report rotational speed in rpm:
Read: 1400 rpm
